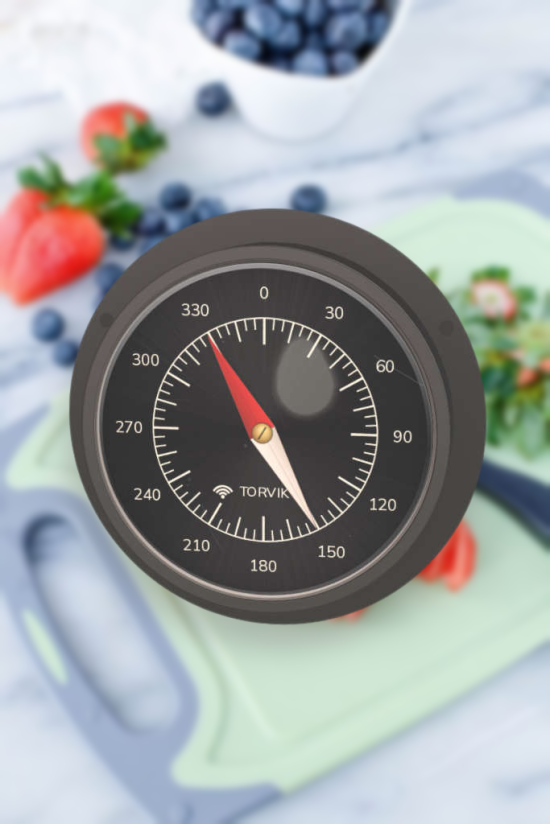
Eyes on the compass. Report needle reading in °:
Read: 330 °
